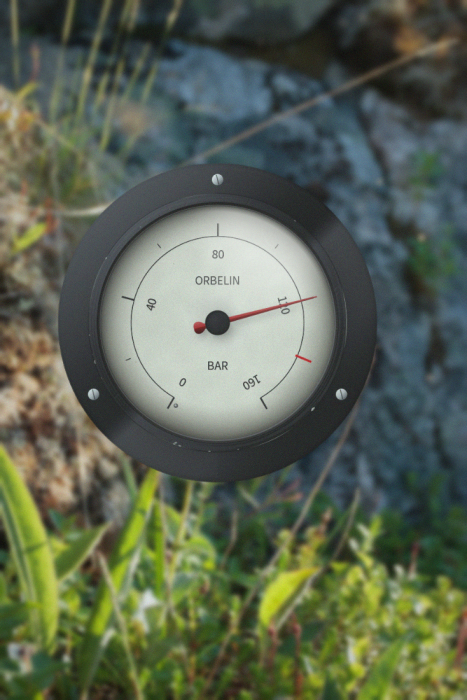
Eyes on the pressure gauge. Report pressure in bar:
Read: 120 bar
